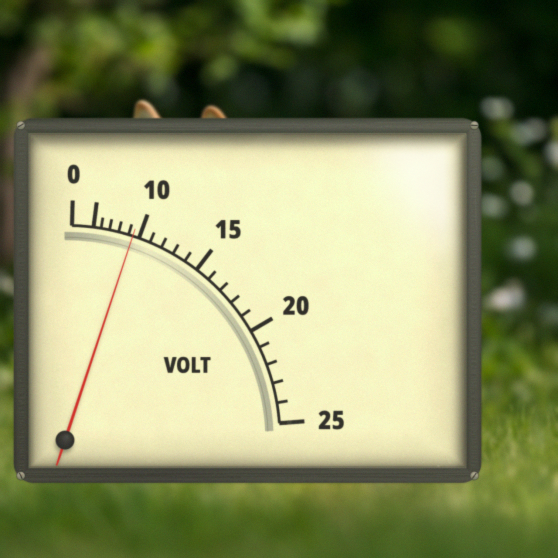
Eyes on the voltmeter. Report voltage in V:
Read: 9.5 V
